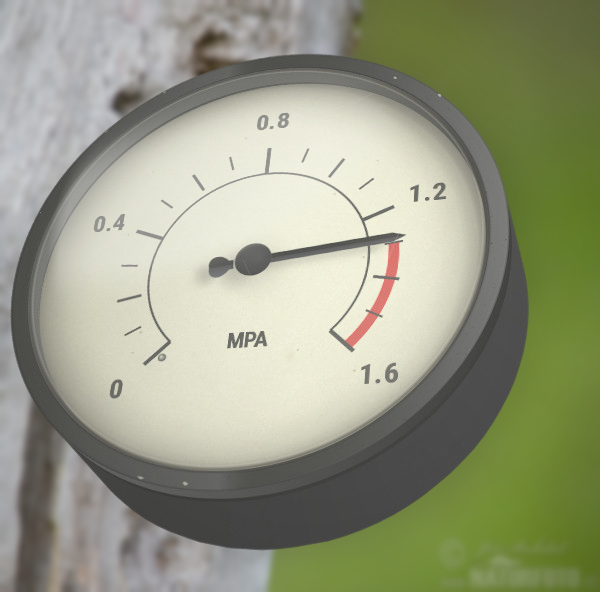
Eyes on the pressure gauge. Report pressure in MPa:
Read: 1.3 MPa
